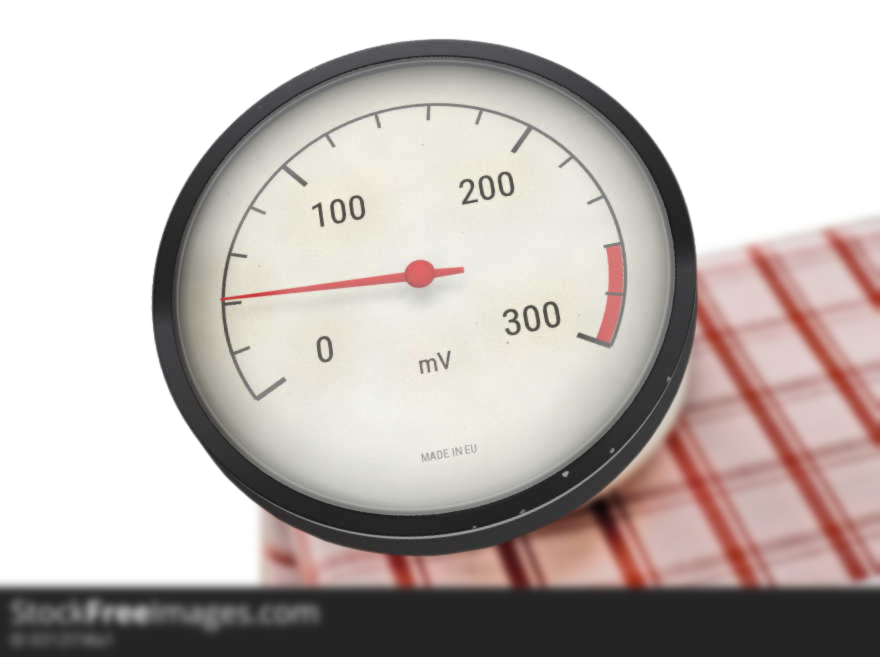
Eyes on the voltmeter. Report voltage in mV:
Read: 40 mV
